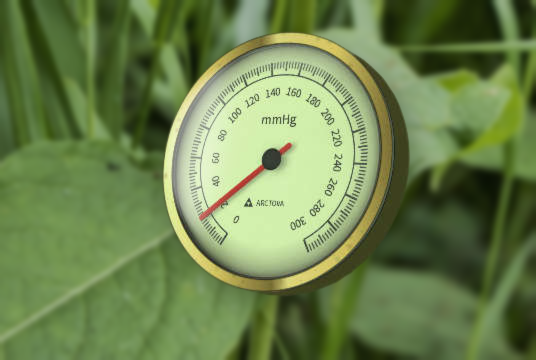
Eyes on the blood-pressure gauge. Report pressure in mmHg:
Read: 20 mmHg
